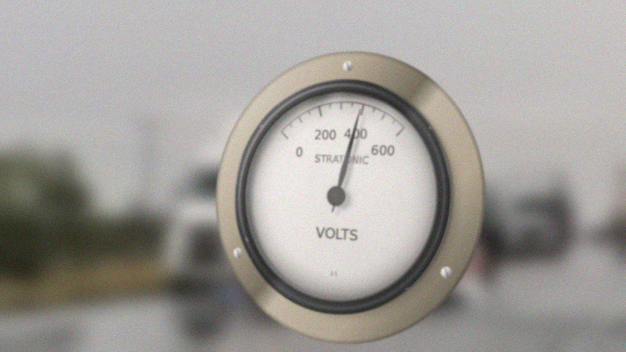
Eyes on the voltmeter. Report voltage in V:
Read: 400 V
